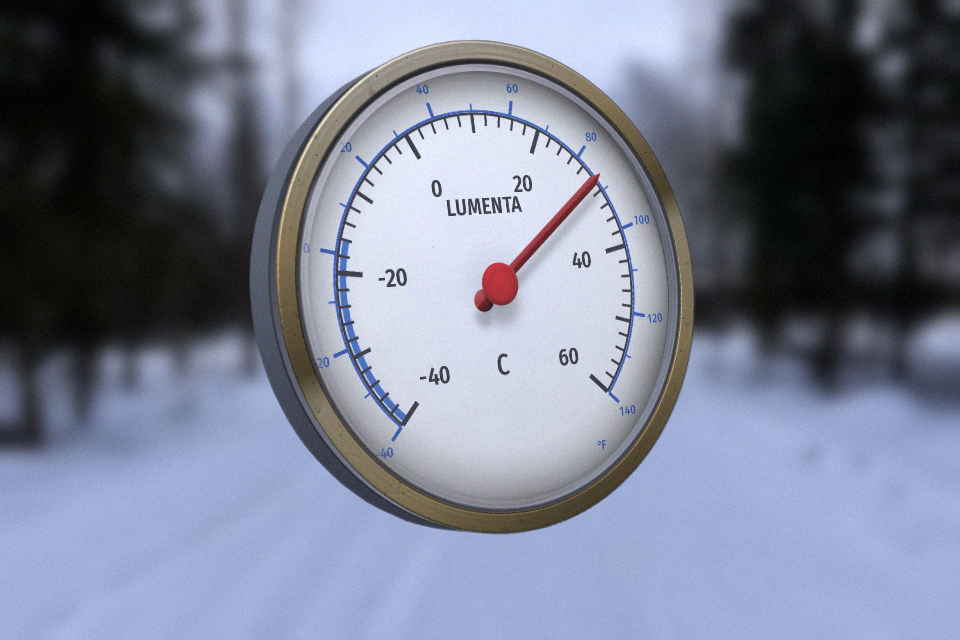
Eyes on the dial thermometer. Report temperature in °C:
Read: 30 °C
